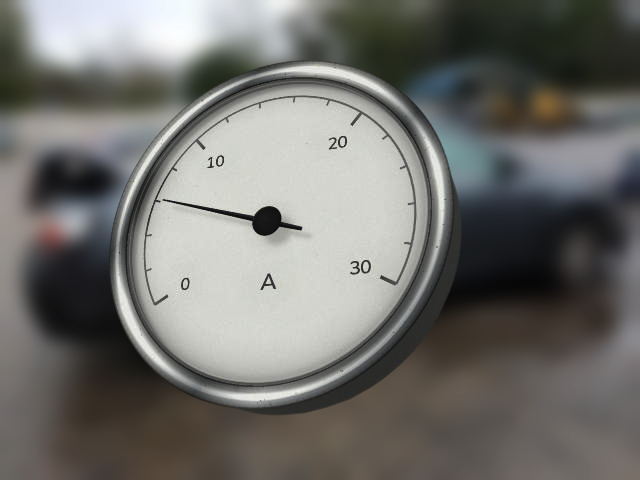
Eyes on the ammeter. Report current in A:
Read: 6 A
